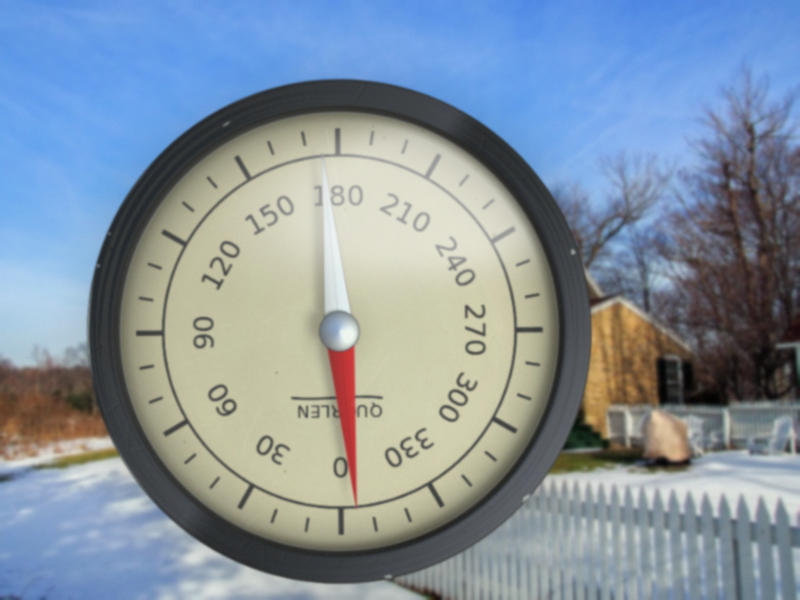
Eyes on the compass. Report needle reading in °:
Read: 355 °
